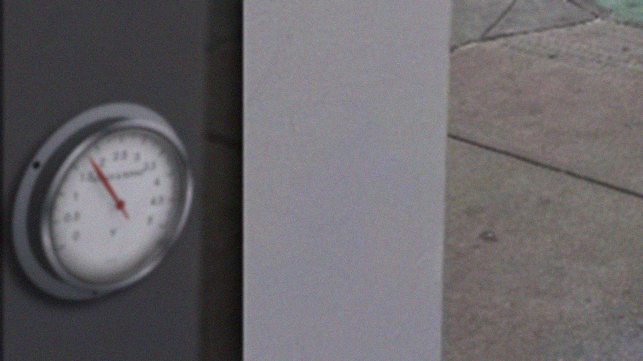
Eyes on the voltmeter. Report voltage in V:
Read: 1.75 V
